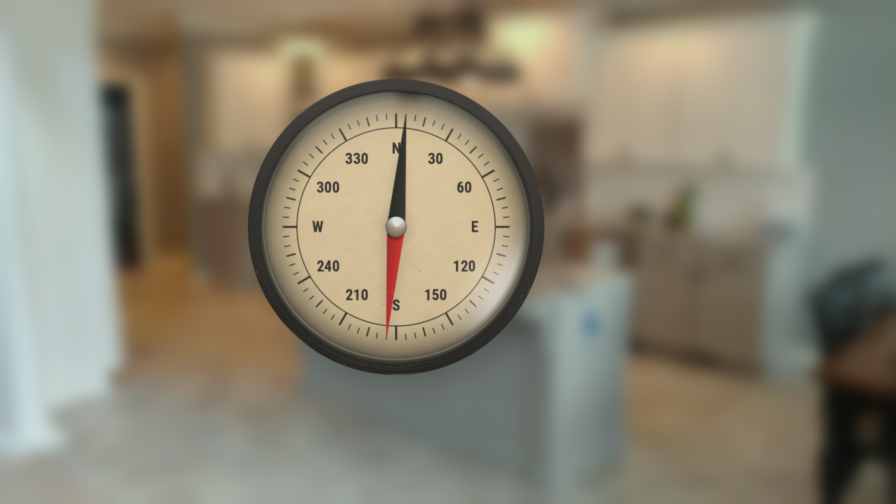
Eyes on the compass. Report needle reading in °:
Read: 185 °
